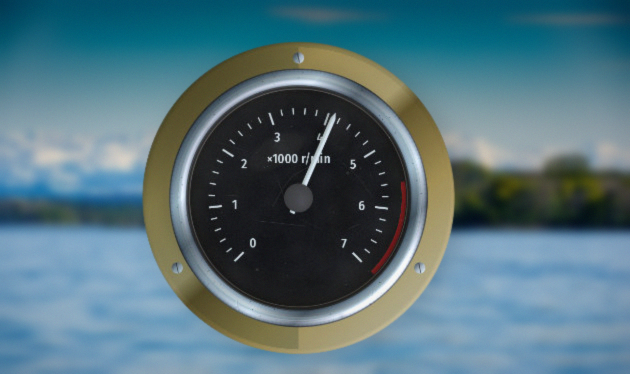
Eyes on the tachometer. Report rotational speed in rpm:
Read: 4100 rpm
